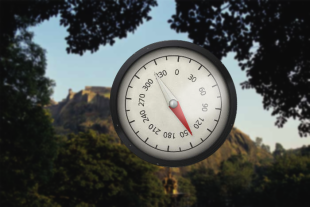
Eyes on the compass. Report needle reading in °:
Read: 142.5 °
